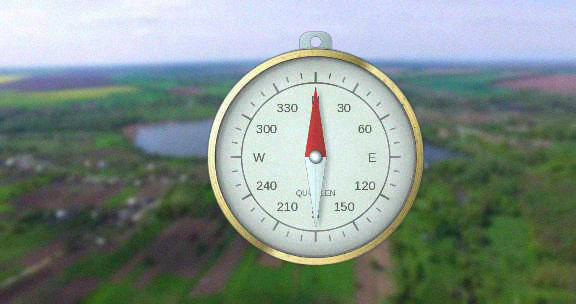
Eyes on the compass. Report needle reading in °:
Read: 0 °
